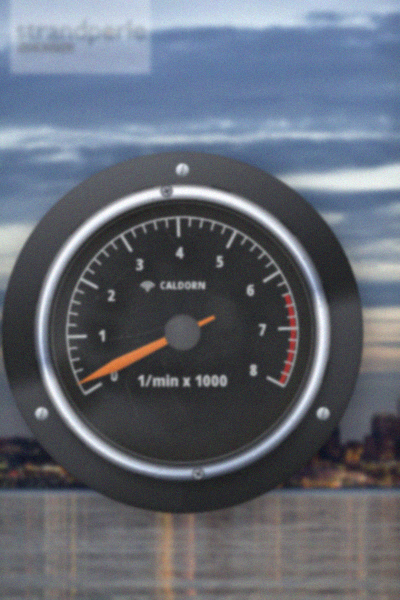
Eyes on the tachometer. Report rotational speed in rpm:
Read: 200 rpm
